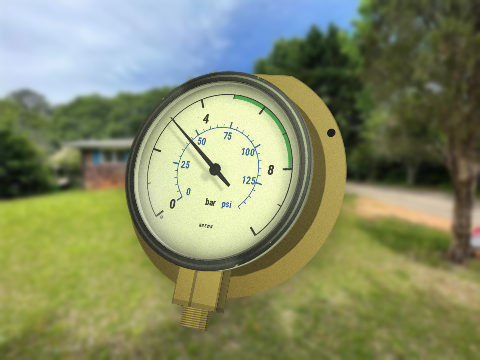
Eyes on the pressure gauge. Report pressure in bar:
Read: 3 bar
